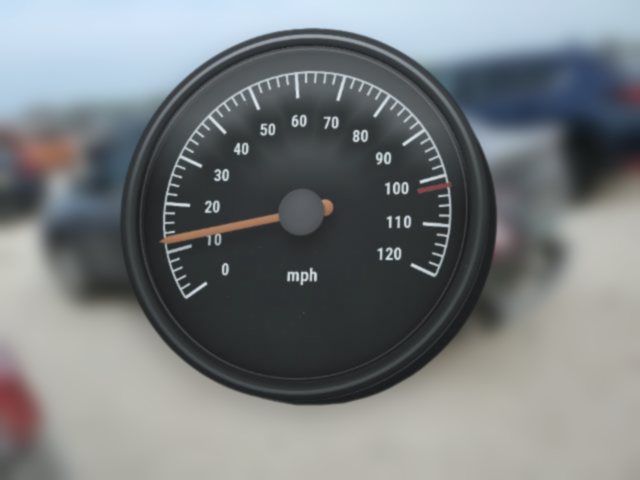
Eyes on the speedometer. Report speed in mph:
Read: 12 mph
